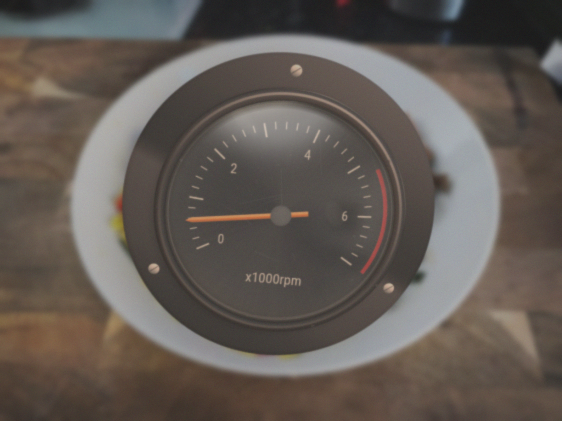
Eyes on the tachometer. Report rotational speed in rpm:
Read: 600 rpm
